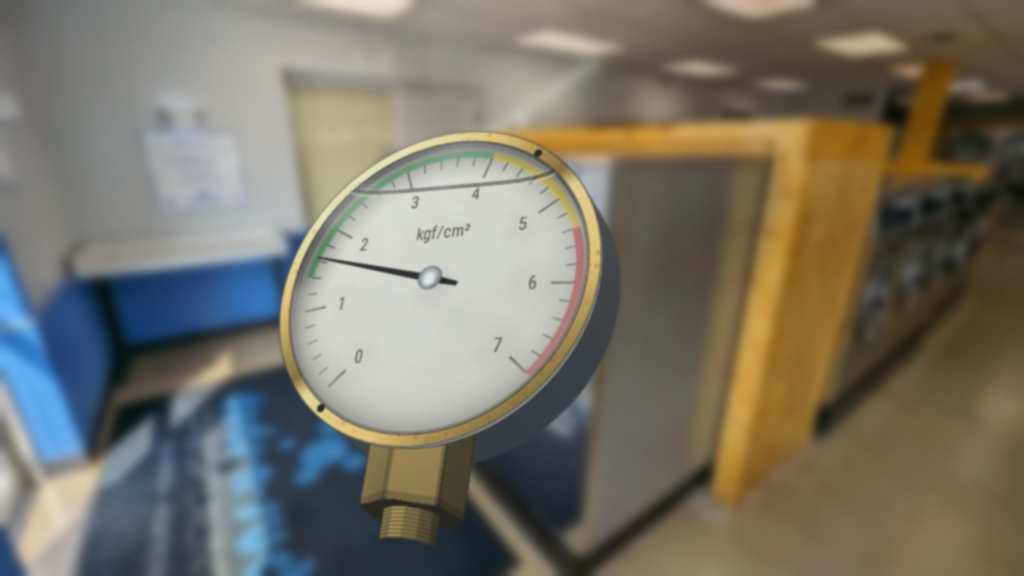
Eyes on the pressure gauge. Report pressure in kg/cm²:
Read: 1.6 kg/cm²
